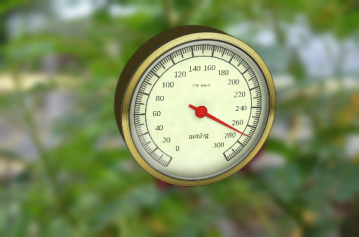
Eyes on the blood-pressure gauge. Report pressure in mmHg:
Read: 270 mmHg
